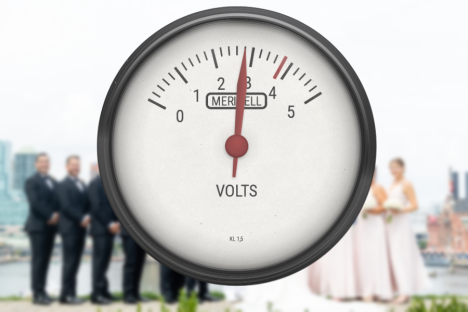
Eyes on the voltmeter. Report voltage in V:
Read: 2.8 V
